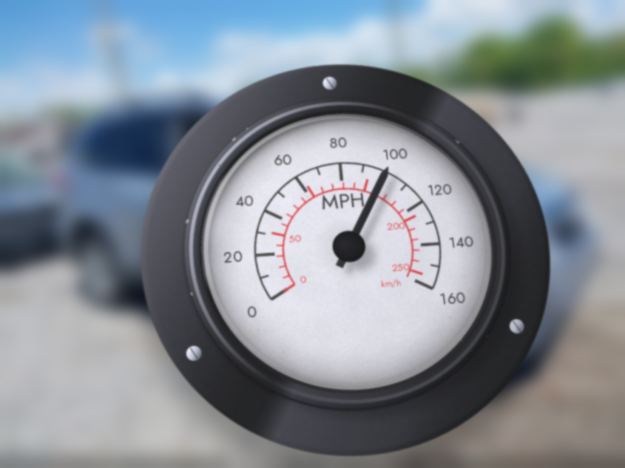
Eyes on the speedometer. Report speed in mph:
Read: 100 mph
